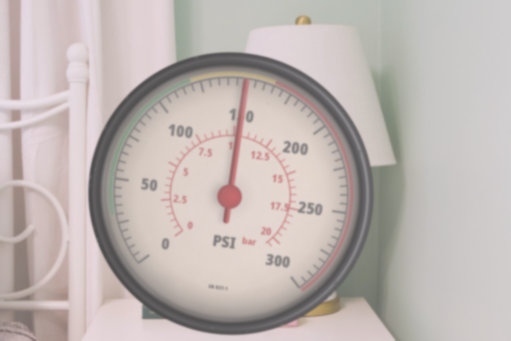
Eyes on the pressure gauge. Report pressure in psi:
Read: 150 psi
